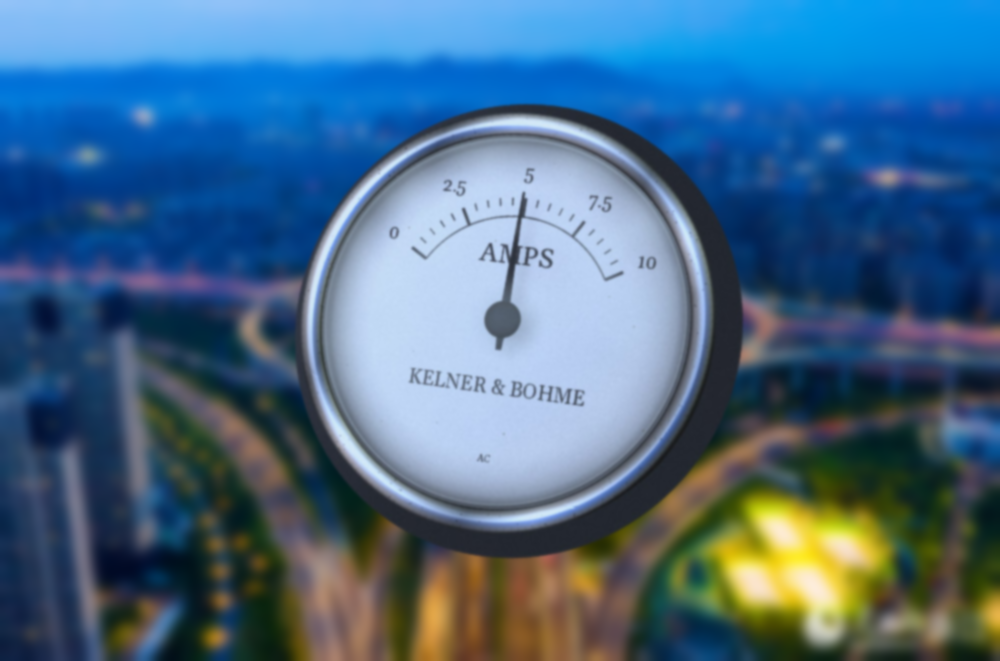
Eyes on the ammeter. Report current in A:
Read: 5 A
